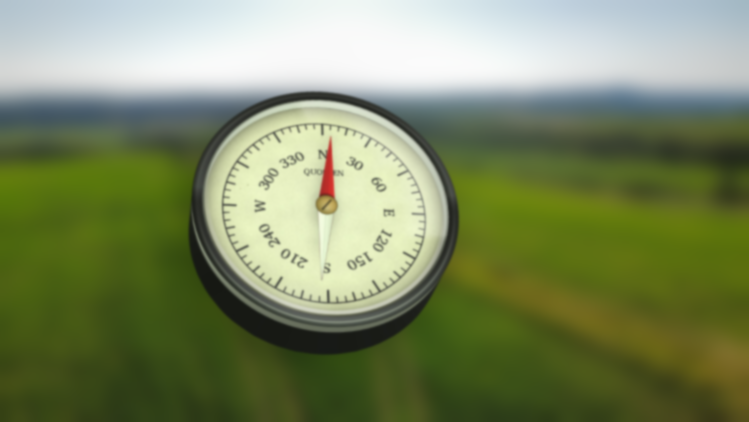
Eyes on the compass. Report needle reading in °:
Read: 5 °
